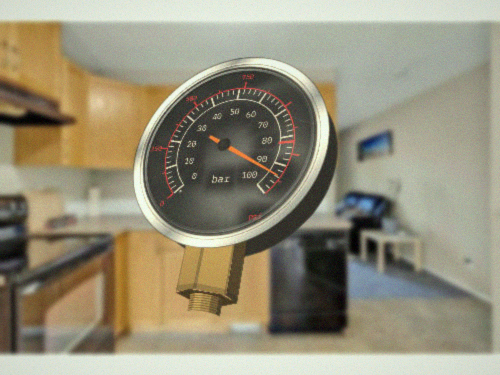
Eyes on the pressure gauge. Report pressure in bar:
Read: 94 bar
